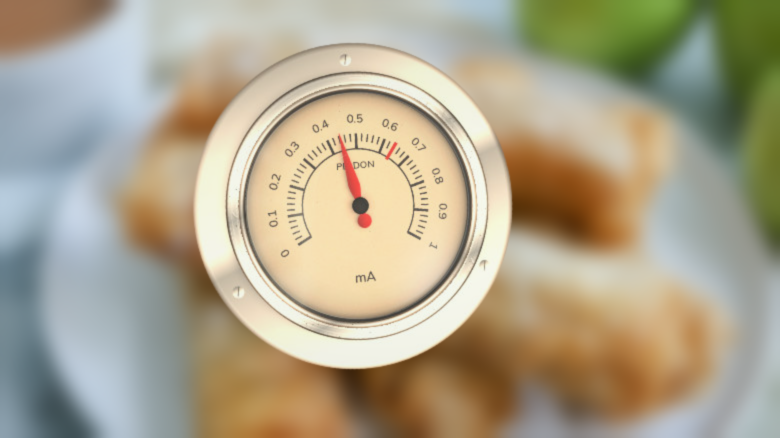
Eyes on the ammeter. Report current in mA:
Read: 0.44 mA
